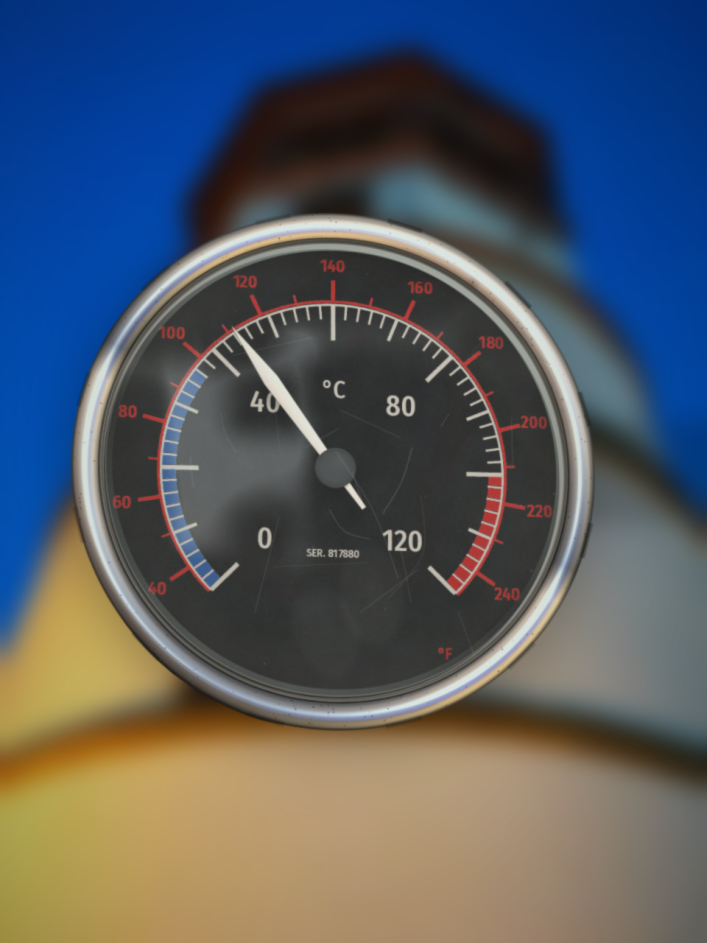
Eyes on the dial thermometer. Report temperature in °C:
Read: 44 °C
